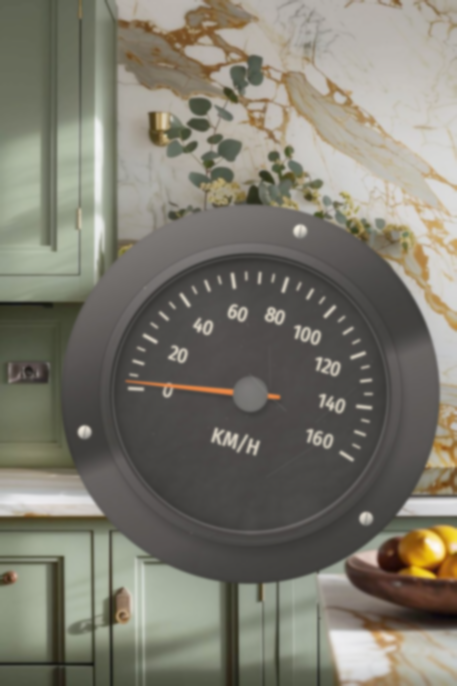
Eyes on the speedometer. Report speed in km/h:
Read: 2.5 km/h
